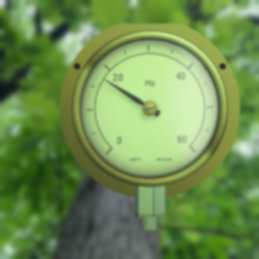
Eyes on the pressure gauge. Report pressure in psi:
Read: 17.5 psi
